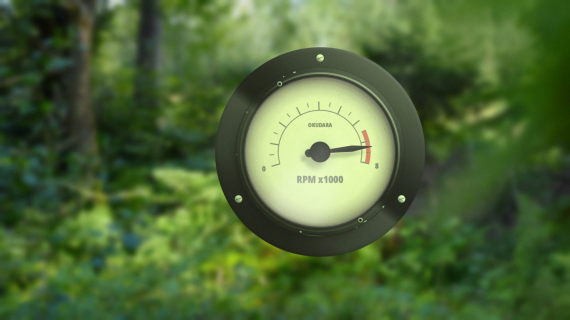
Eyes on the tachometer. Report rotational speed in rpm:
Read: 7250 rpm
